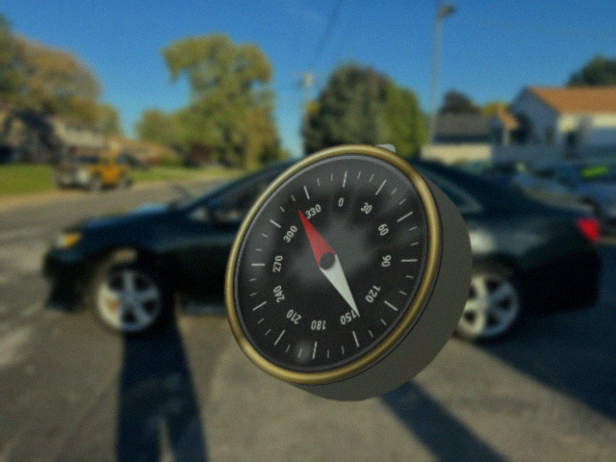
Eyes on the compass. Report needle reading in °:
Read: 320 °
